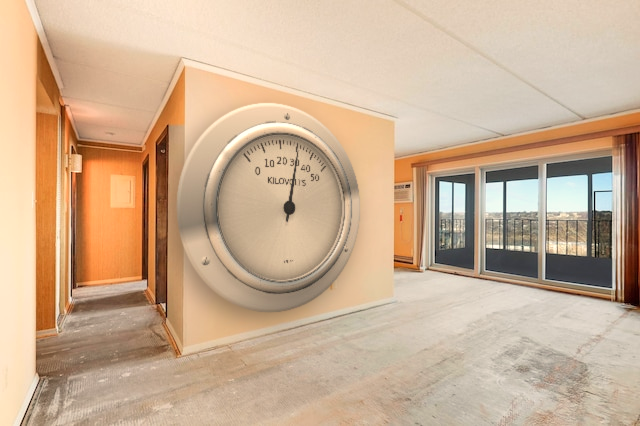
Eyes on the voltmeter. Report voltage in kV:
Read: 30 kV
